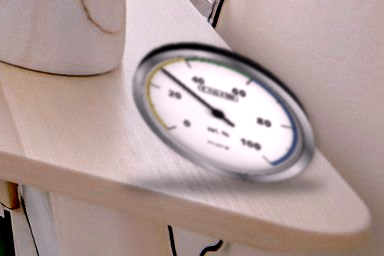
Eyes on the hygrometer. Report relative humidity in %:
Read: 30 %
